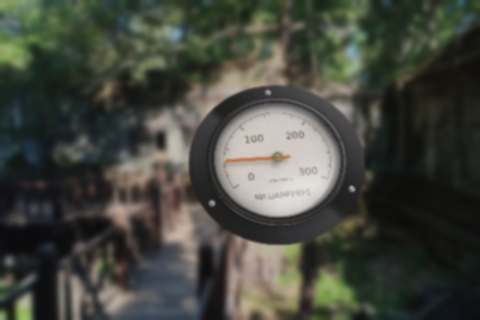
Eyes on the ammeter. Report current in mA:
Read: 40 mA
